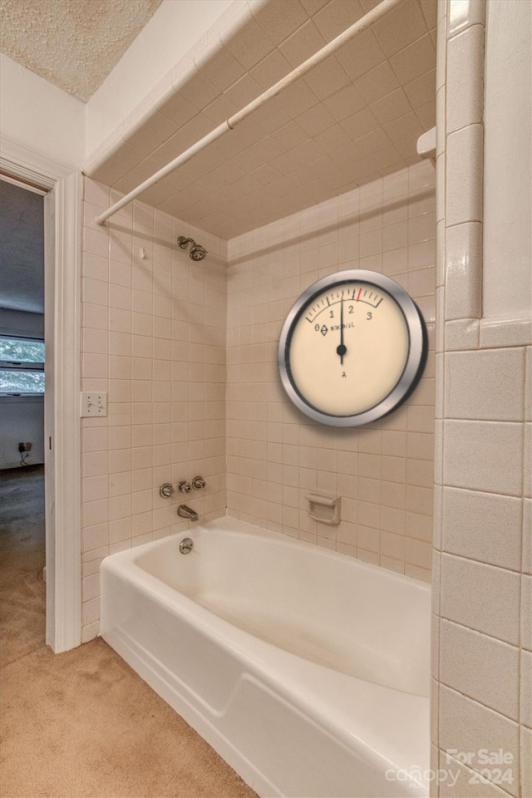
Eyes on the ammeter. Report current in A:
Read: 1.6 A
